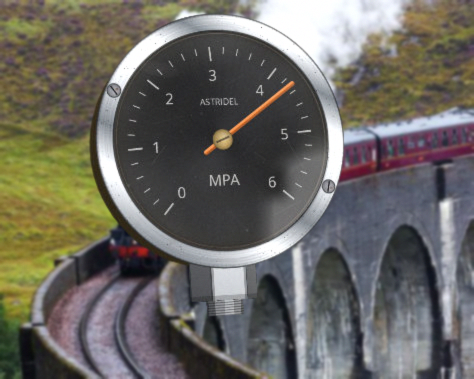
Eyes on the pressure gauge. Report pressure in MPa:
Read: 4.3 MPa
